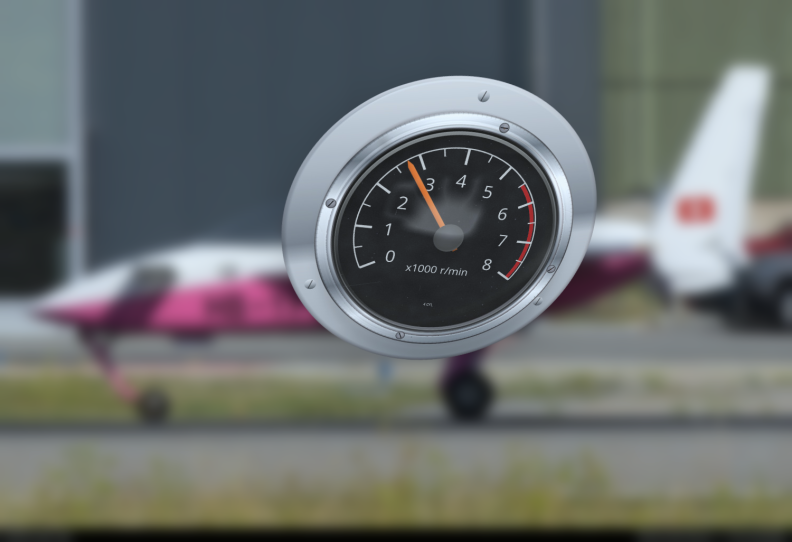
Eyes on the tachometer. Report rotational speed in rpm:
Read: 2750 rpm
